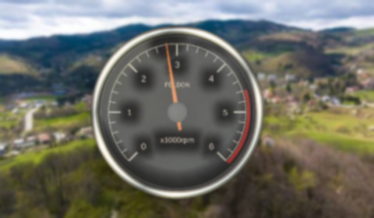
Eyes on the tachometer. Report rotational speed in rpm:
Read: 2800 rpm
